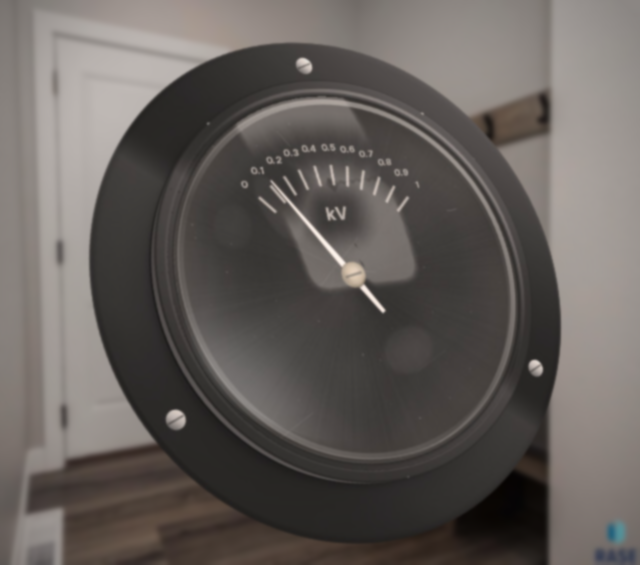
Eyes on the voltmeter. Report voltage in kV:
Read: 0.1 kV
